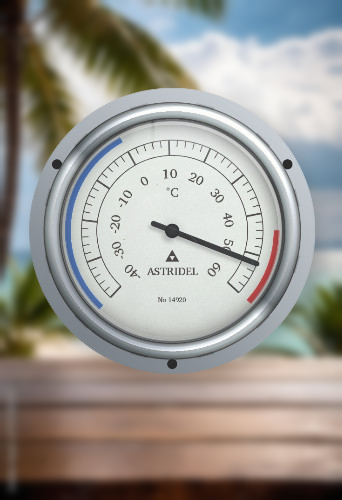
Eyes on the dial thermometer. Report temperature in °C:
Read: 52 °C
